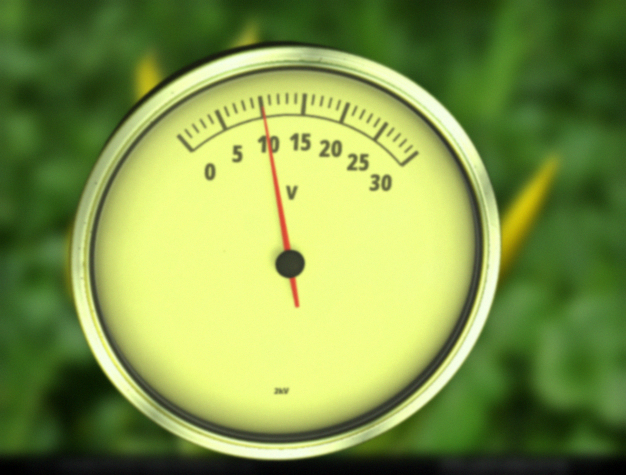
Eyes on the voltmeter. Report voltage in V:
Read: 10 V
